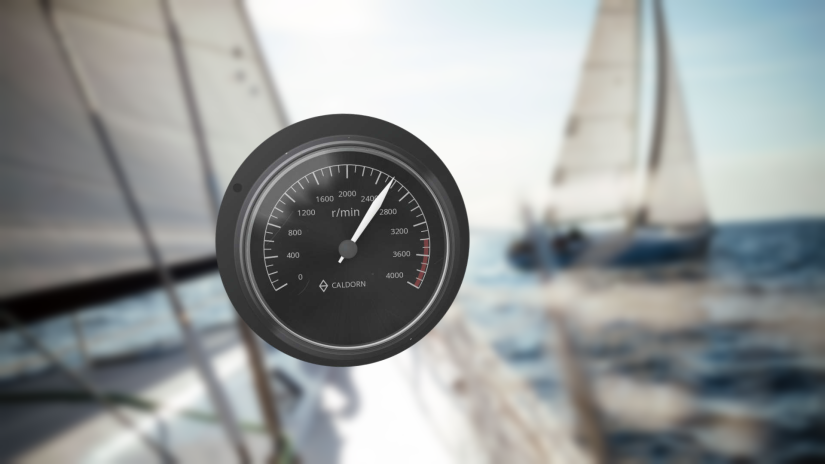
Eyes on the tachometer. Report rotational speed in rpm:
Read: 2550 rpm
